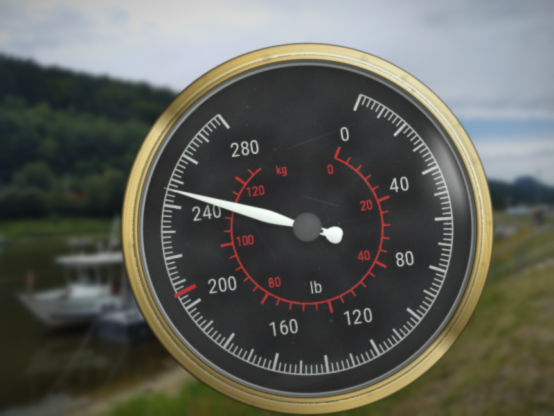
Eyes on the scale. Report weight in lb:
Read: 246 lb
